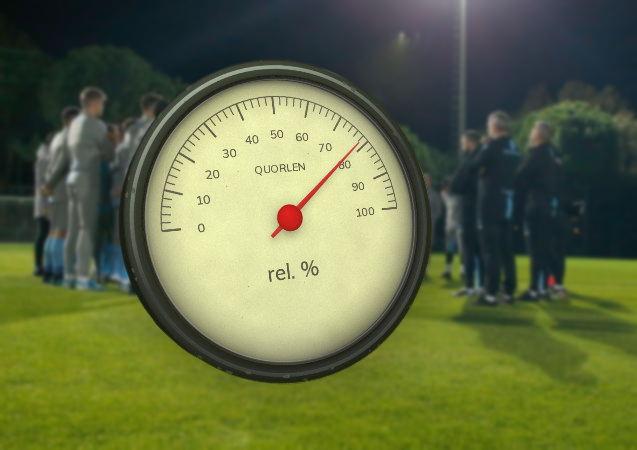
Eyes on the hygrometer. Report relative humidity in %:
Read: 78 %
